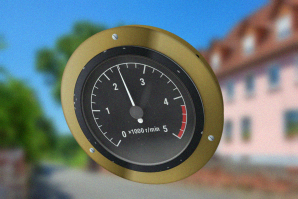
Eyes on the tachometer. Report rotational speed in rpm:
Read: 2400 rpm
